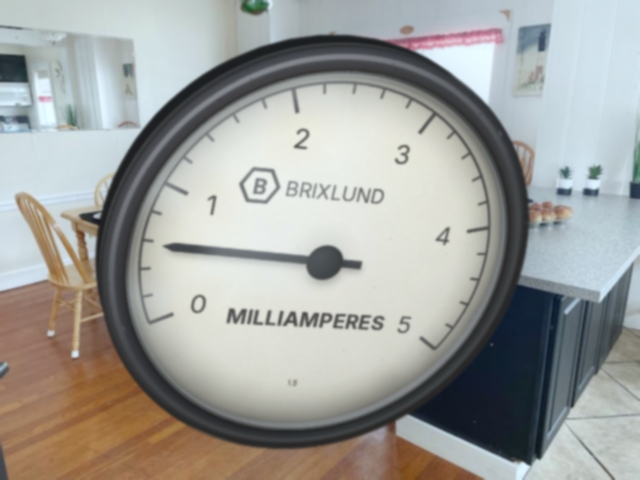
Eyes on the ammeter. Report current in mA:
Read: 0.6 mA
